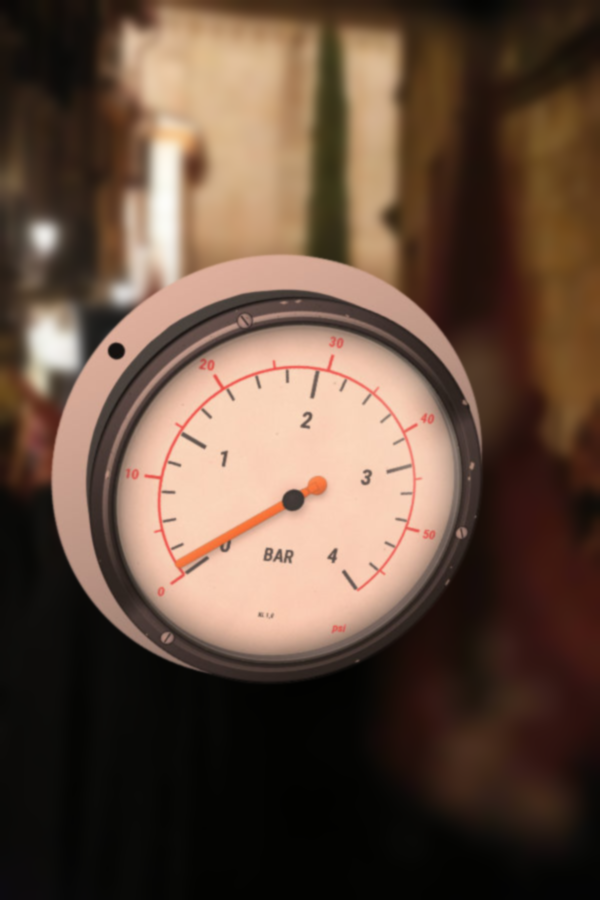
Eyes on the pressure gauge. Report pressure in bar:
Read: 0.1 bar
